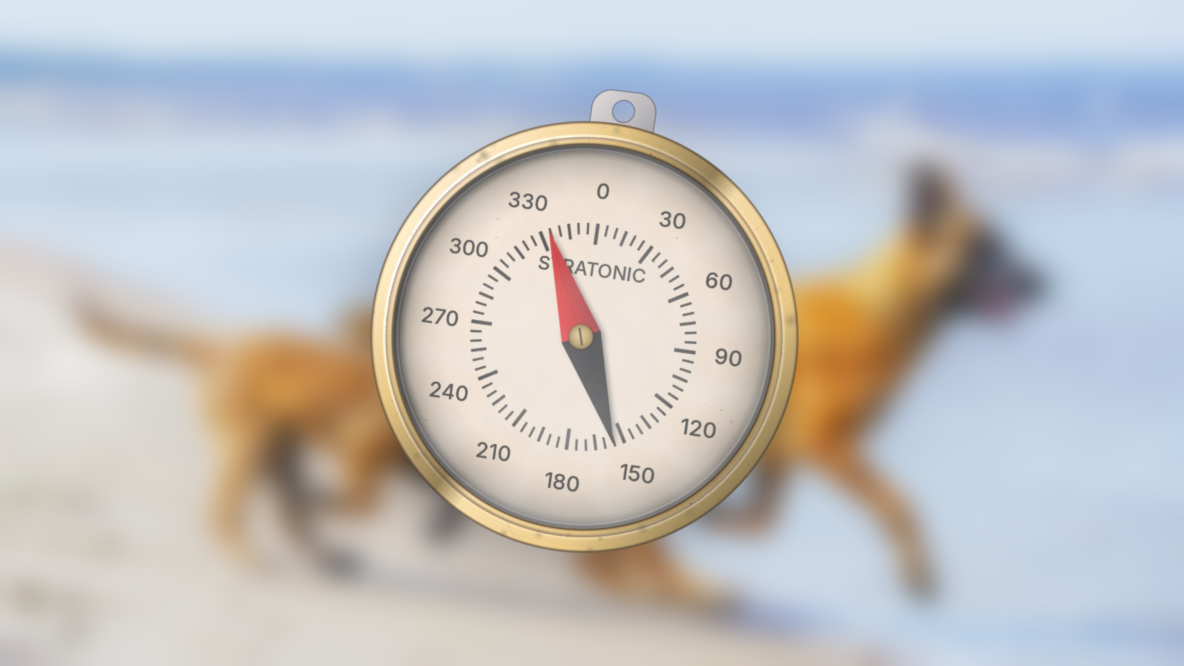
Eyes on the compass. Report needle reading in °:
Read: 335 °
